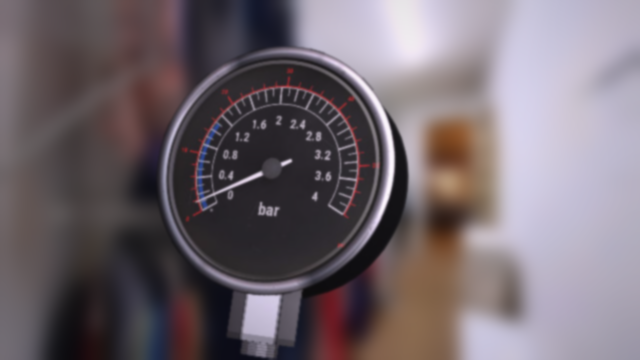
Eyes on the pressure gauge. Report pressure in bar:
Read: 0.1 bar
